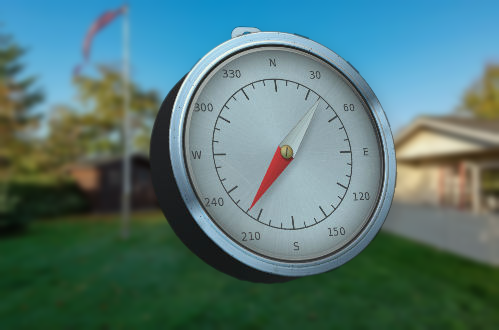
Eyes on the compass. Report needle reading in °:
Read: 220 °
